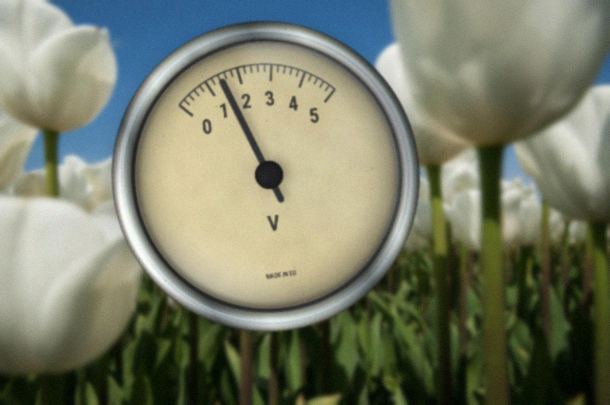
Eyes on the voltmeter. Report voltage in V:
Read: 1.4 V
